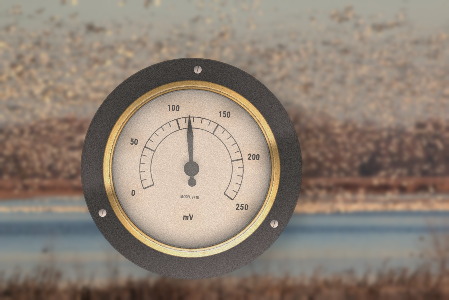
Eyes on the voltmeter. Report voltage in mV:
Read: 115 mV
